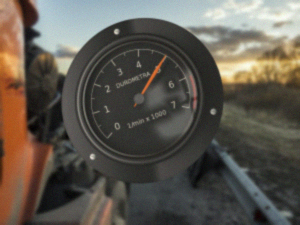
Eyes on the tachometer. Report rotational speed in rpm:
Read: 5000 rpm
